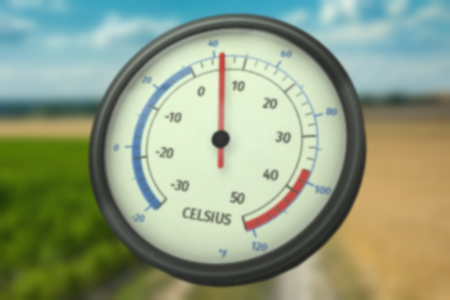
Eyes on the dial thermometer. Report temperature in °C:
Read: 6 °C
